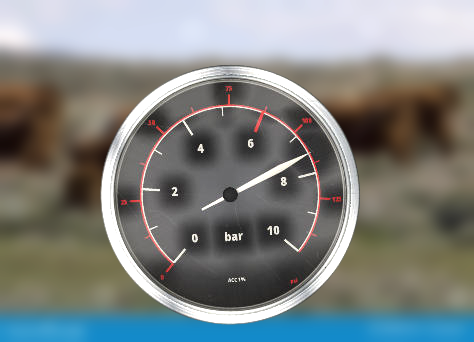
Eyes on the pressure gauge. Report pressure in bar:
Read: 7.5 bar
